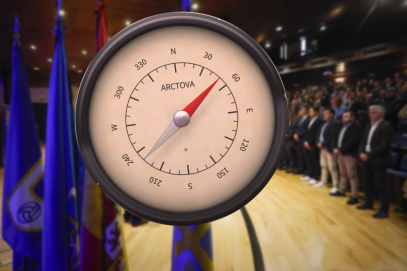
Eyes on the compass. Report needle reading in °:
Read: 50 °
